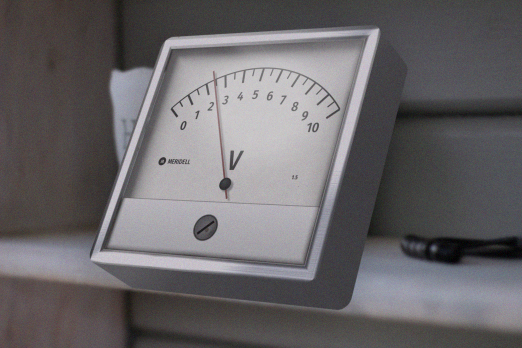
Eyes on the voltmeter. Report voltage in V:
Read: 2.5 V
